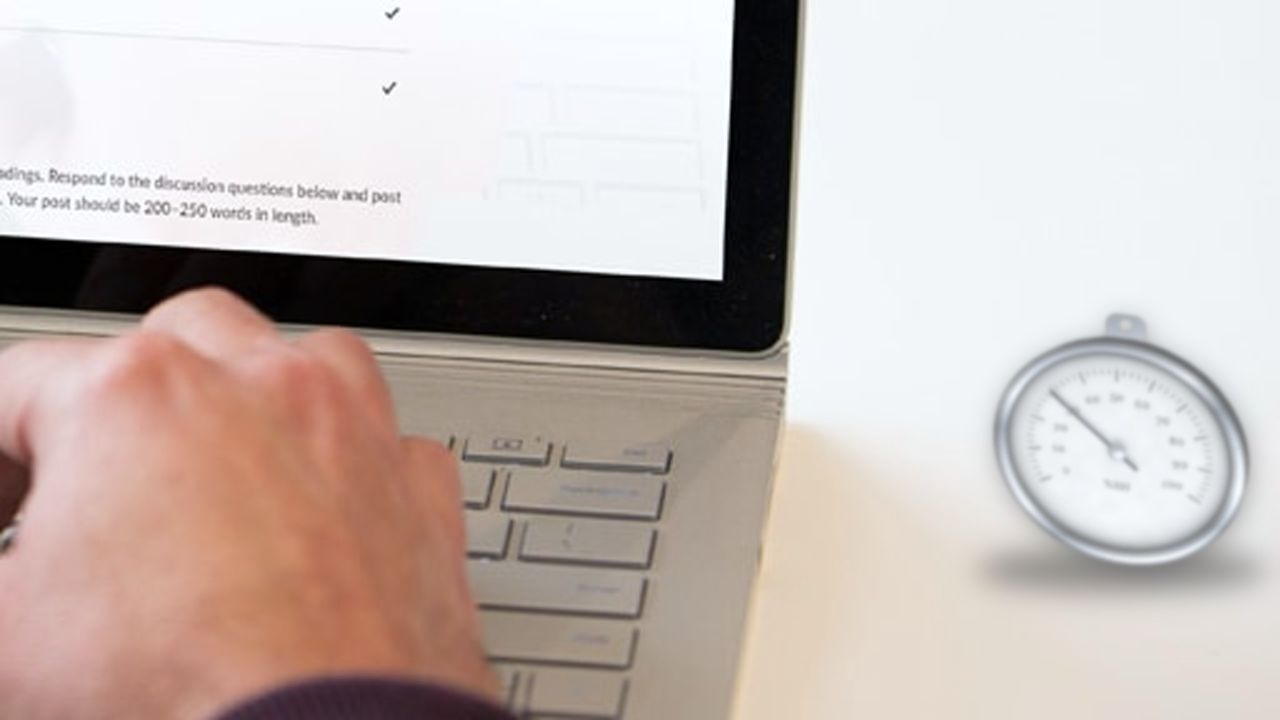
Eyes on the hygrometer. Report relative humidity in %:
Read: 30 %
